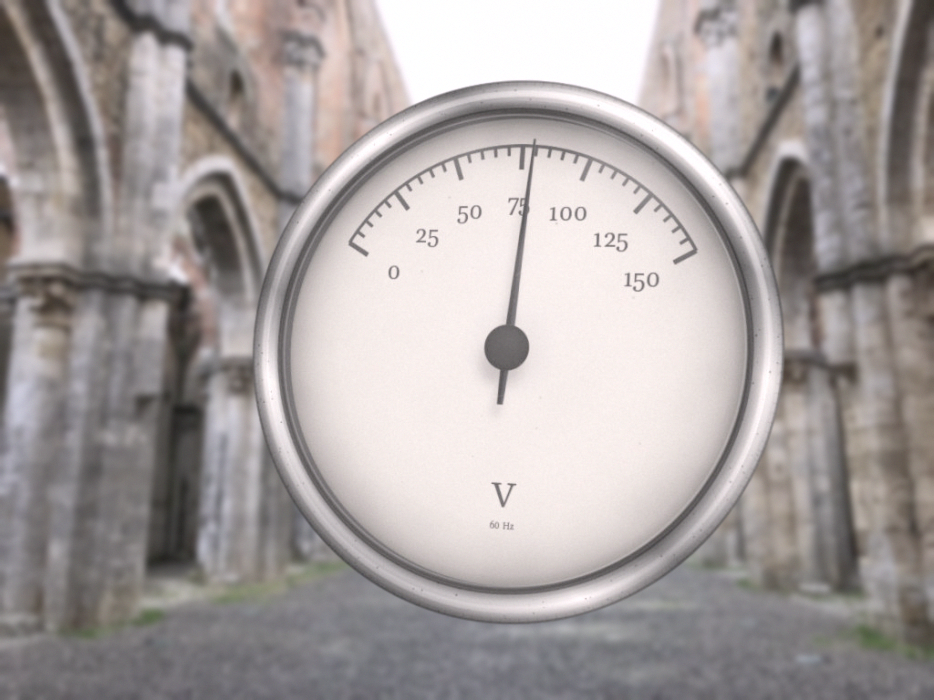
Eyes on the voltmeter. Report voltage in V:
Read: 80 V
